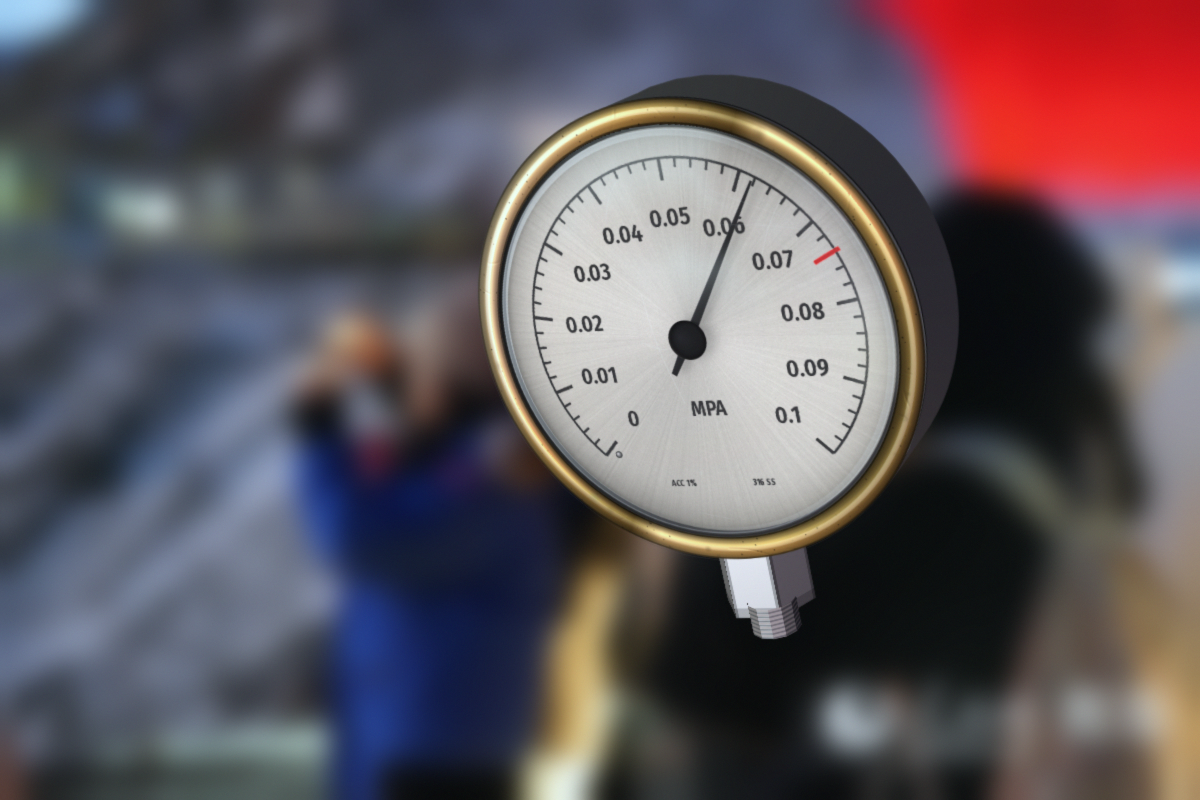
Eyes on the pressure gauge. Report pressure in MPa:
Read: 0.062 MPa
